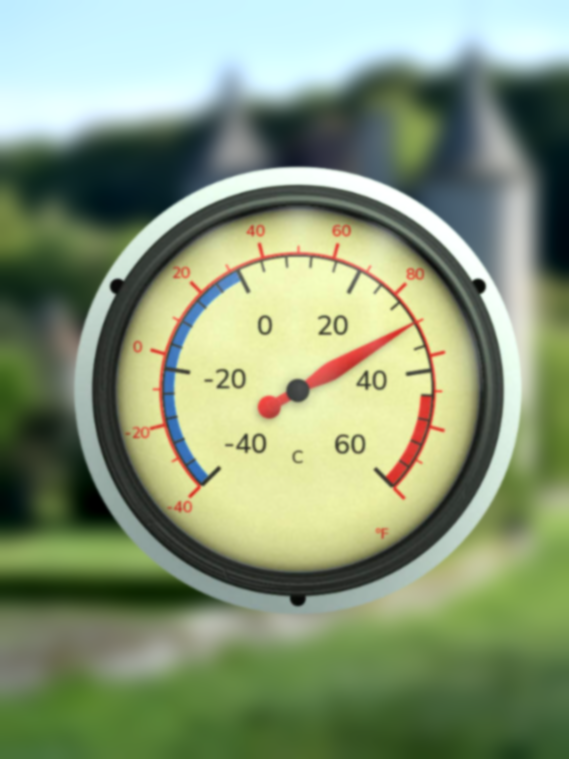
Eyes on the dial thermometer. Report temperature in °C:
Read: 32 °C
